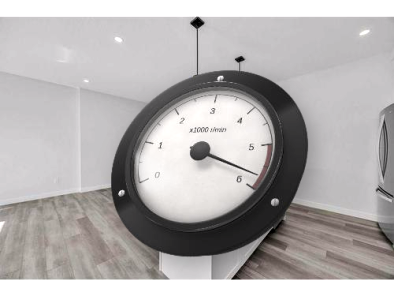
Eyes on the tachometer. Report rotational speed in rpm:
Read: 5750 rpm
